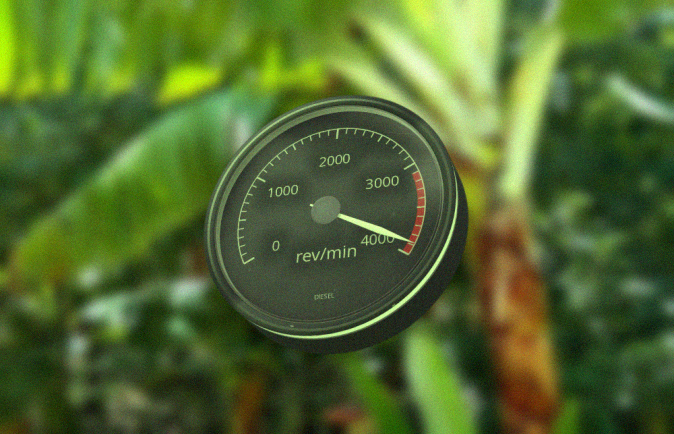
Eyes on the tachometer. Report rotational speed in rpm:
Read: 3900 rpm
